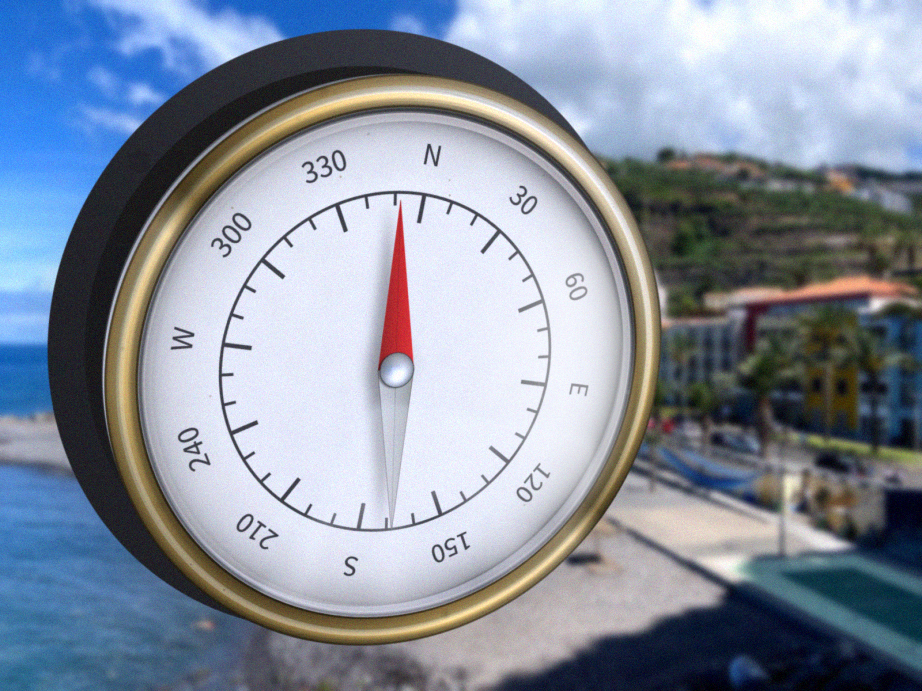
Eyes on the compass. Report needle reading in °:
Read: 350 °
